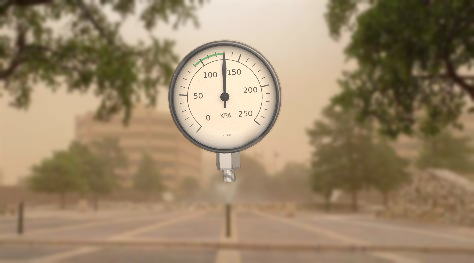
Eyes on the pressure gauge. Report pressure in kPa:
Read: 130 kPa
